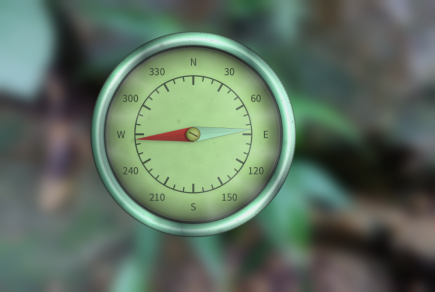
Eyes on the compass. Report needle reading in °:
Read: 265 °
